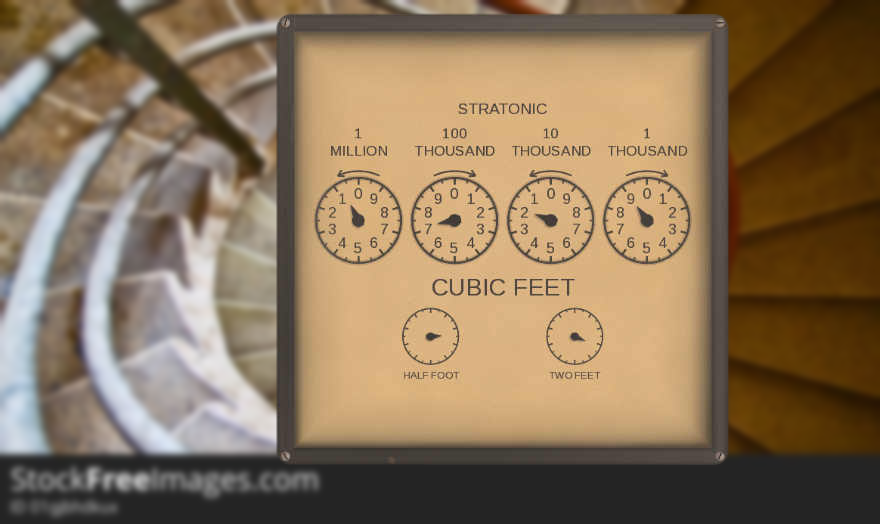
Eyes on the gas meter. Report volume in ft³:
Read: 71900 ft³
